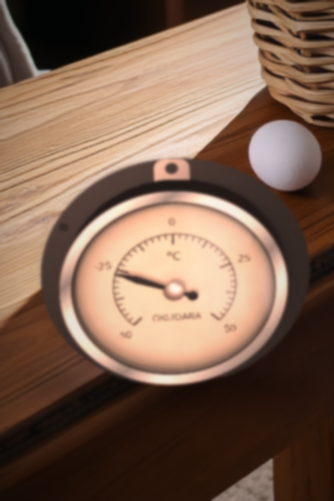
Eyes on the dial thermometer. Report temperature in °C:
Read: -25 °C
